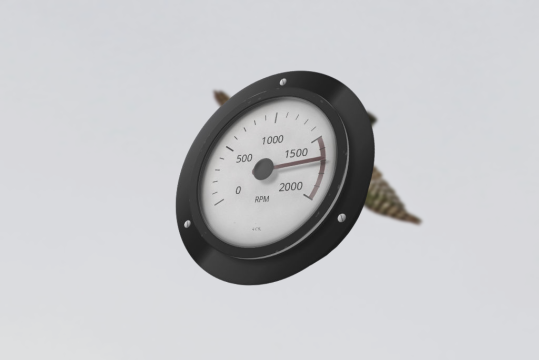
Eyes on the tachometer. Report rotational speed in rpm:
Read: 1700 rpm
